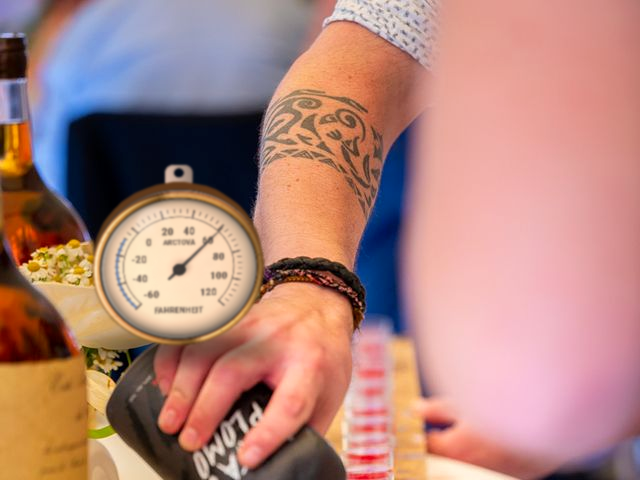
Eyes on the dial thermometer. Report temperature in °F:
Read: 60 °F
